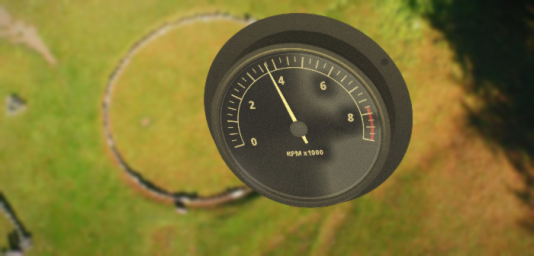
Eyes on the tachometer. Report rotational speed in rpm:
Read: 3750 rpm
